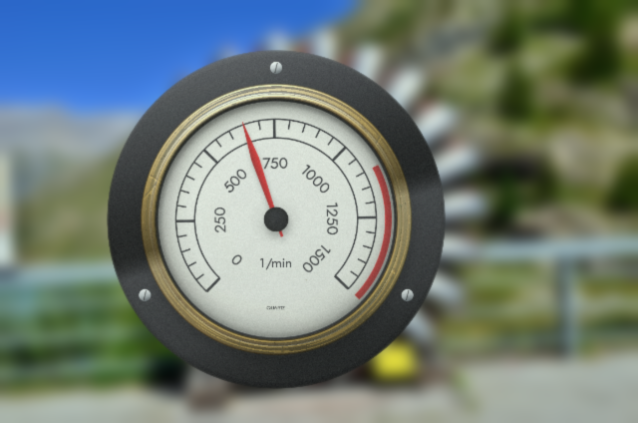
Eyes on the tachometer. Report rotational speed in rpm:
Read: 650 rpm
